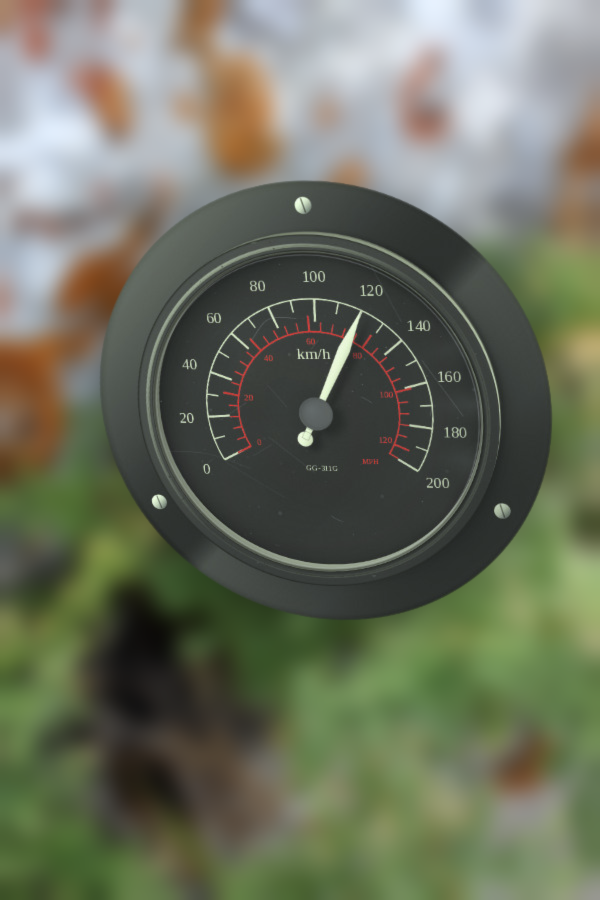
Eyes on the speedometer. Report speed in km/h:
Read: 120 km/h
